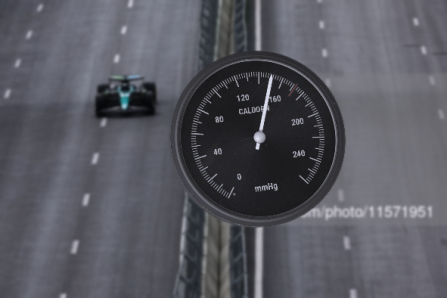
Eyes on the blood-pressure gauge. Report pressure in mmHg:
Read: 150 mmHg
